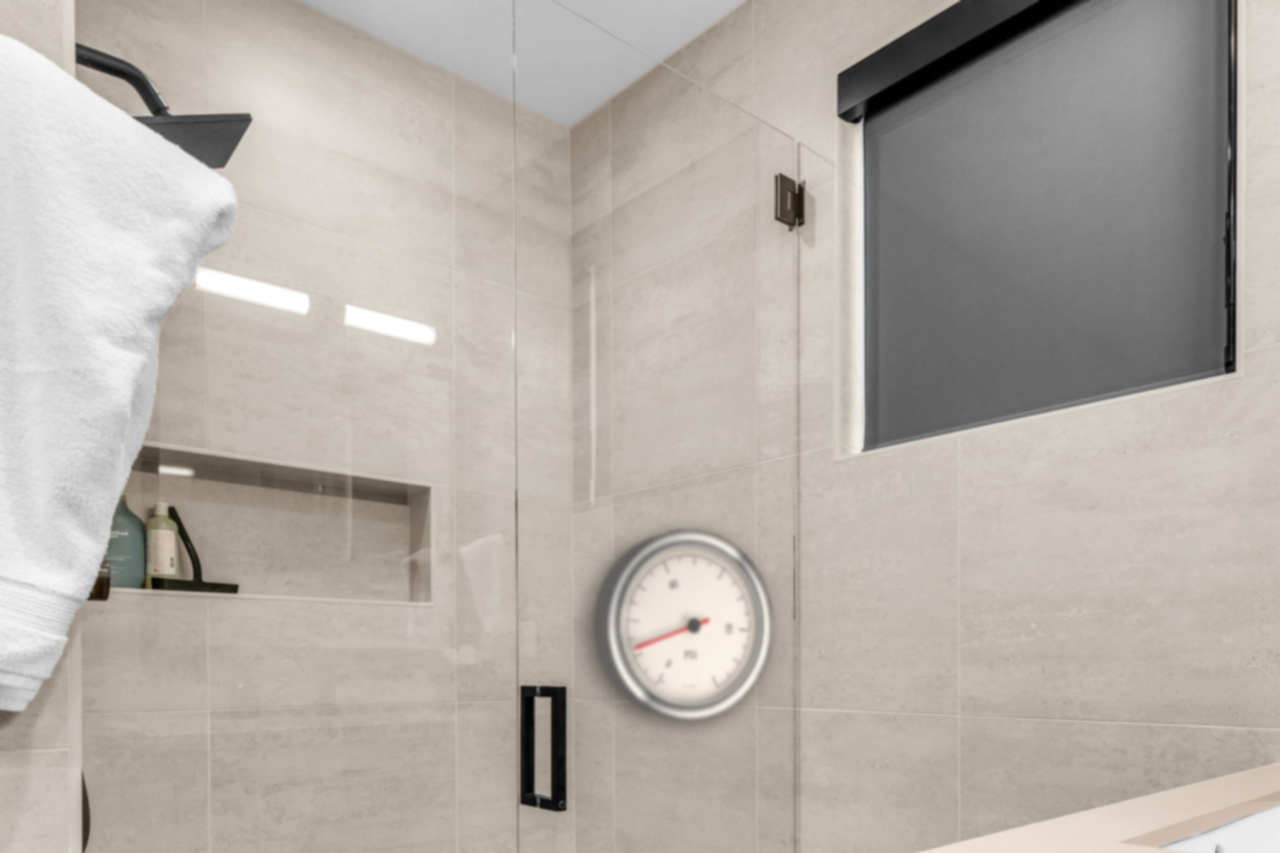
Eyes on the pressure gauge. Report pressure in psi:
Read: 12.5 psi
